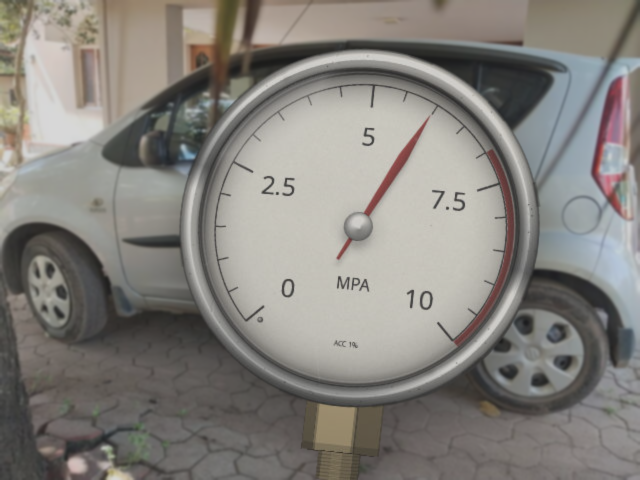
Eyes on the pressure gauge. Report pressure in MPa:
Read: 6 MPa
